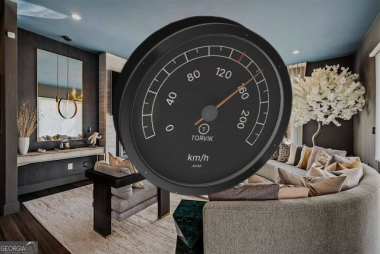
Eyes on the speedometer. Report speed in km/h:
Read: 150 km/h
